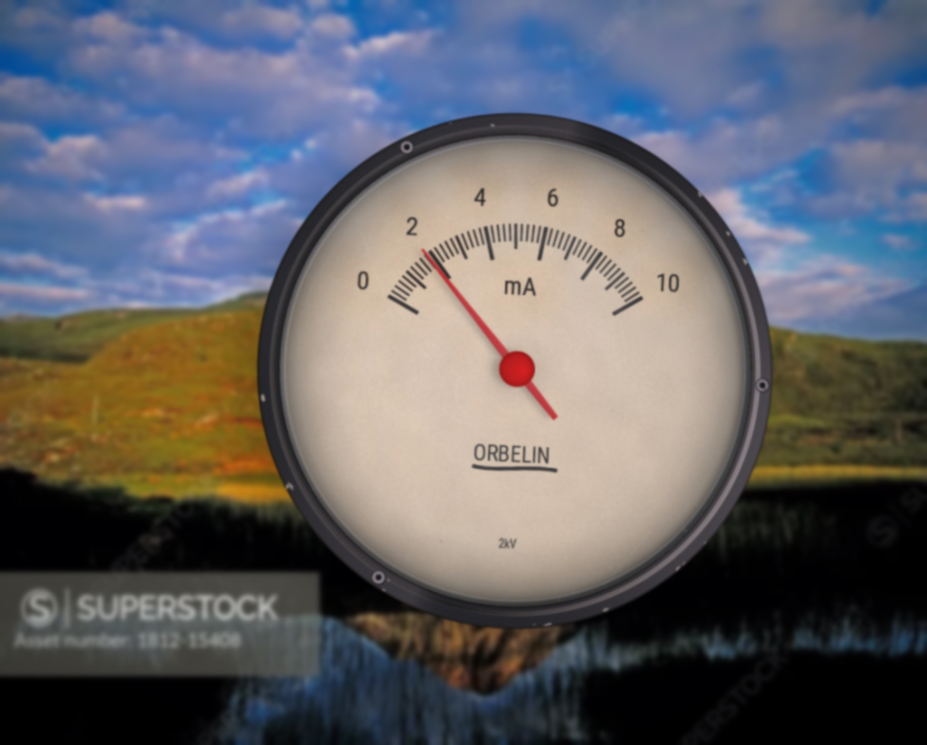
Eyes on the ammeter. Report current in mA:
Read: 1.8 mA
